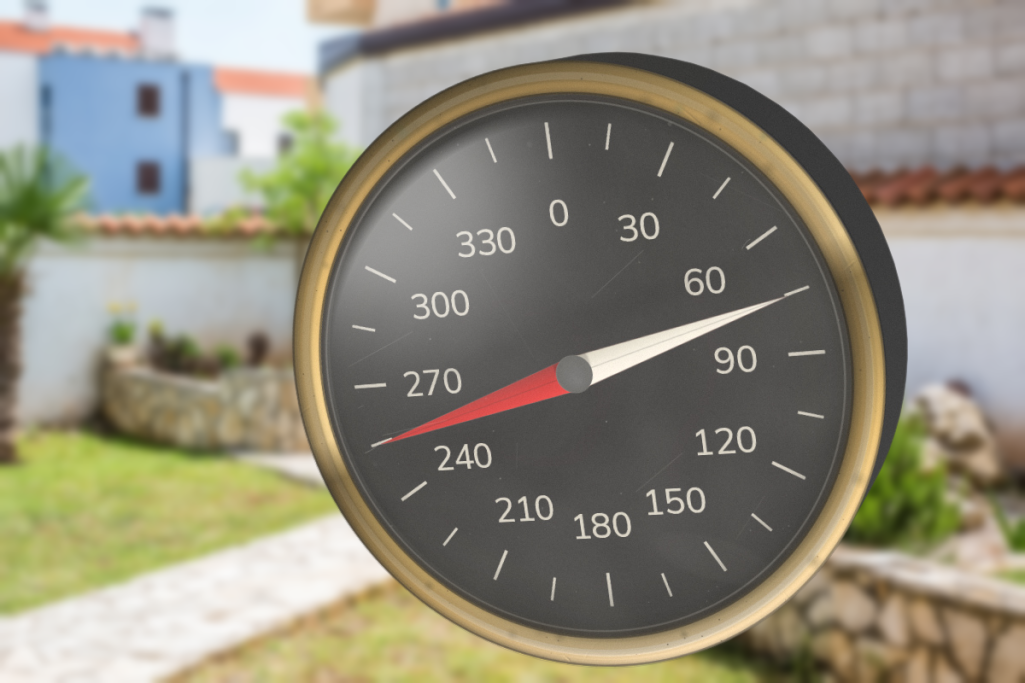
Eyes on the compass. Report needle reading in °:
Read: 255 °
